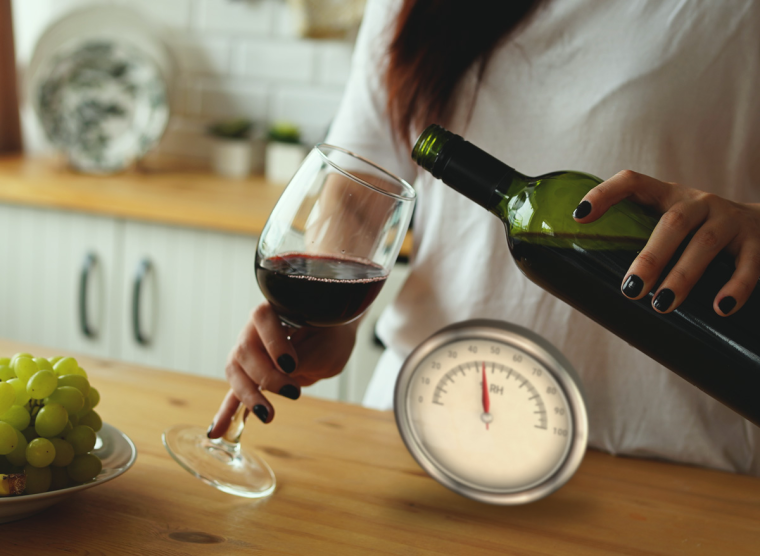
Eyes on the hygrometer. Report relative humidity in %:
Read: 45 %
